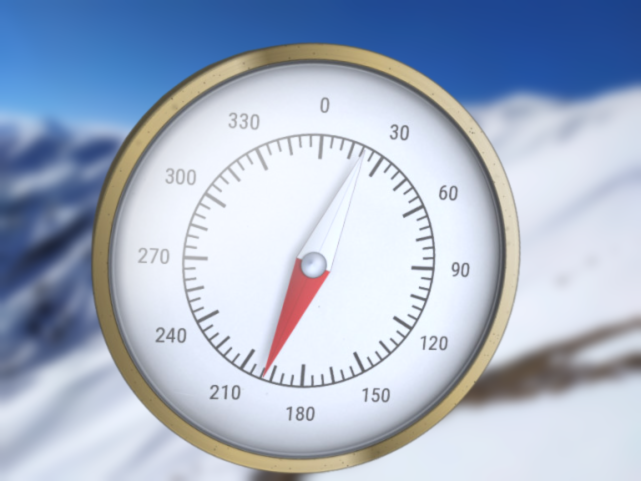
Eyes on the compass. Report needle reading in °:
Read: 200 °
